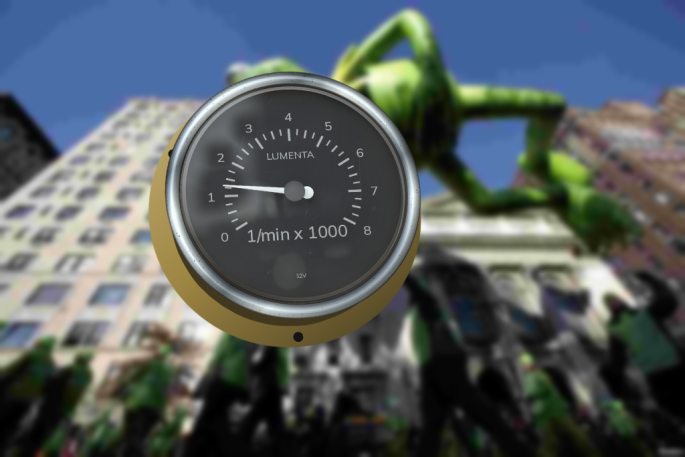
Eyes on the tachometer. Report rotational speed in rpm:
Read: 1250 rpm
